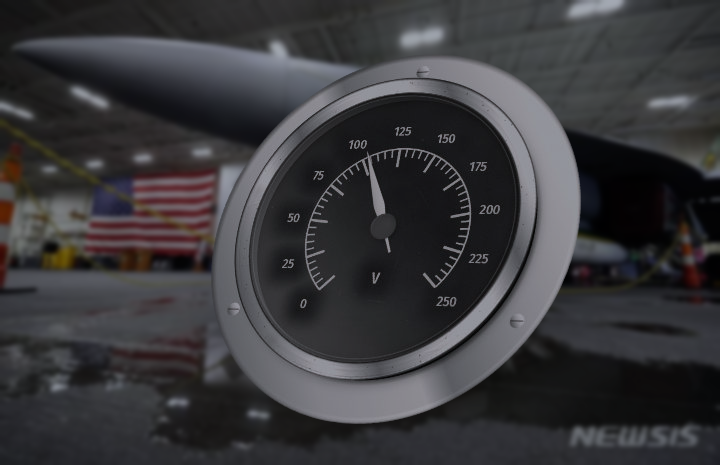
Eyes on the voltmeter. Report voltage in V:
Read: 105 V
